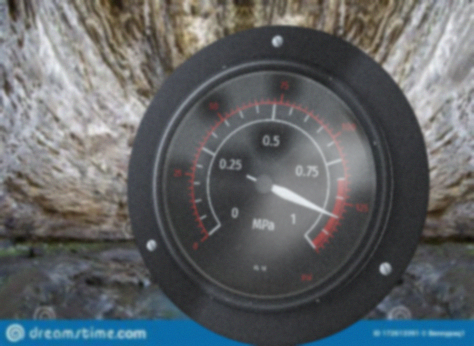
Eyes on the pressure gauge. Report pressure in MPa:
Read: 0.9 MPa
